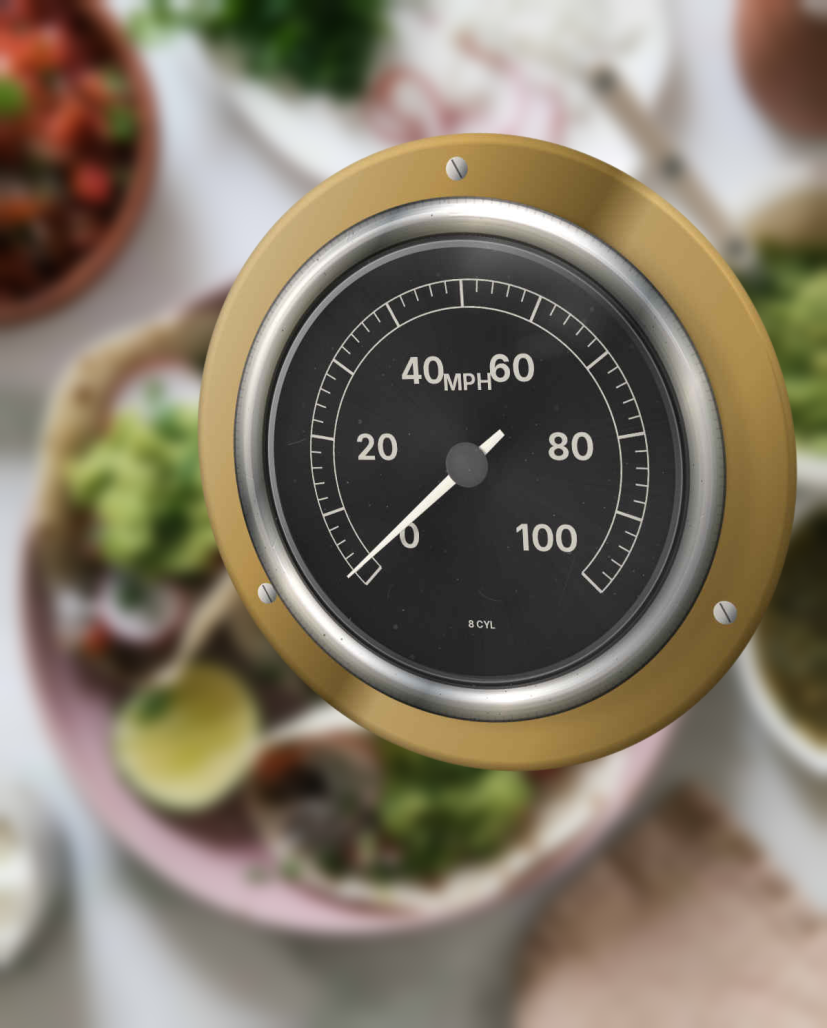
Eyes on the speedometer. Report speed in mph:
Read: 2 mph
